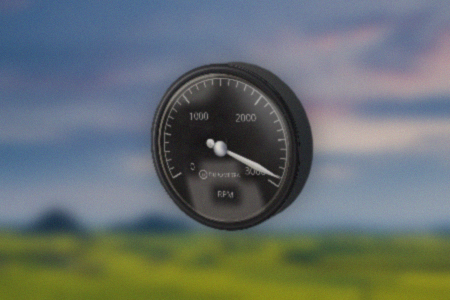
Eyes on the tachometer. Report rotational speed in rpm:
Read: 2900 rpm
